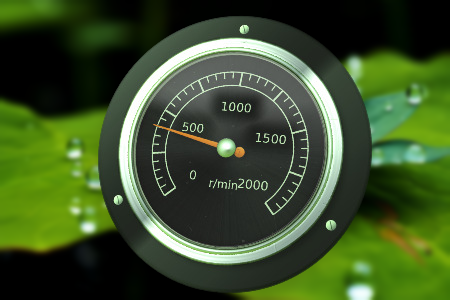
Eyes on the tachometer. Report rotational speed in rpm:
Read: 400 rpm
